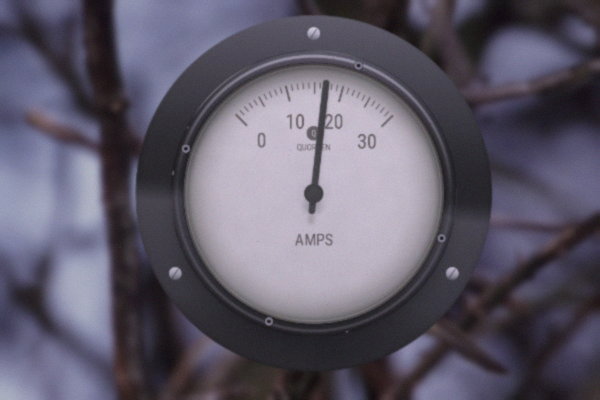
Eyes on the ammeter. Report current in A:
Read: 17 A
